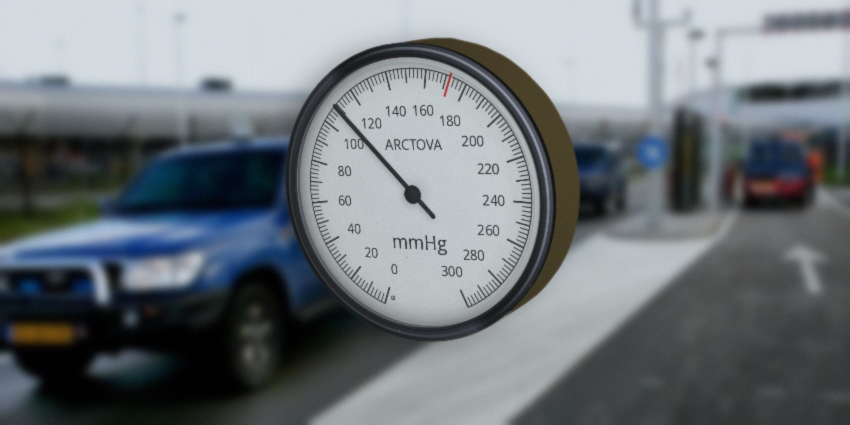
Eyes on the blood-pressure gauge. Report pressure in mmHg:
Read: 110 mmHg
